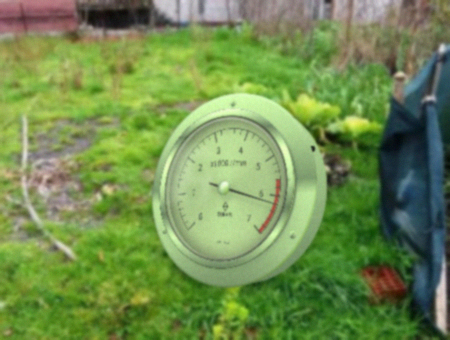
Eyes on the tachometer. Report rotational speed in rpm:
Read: 6200 rpm
